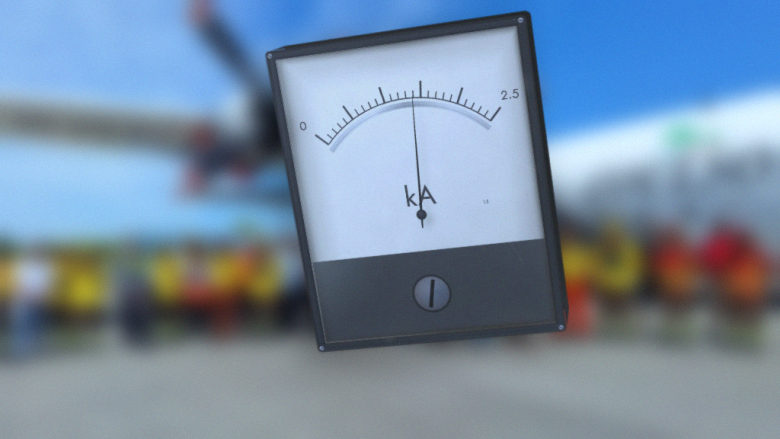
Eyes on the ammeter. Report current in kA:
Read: 1.4 kA
